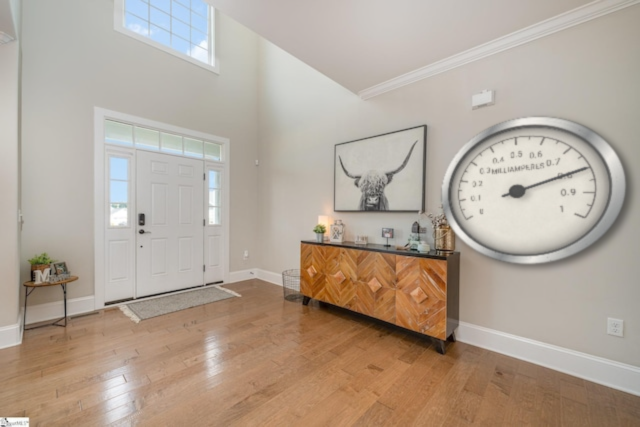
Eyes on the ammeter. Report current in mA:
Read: 0.8 mA
